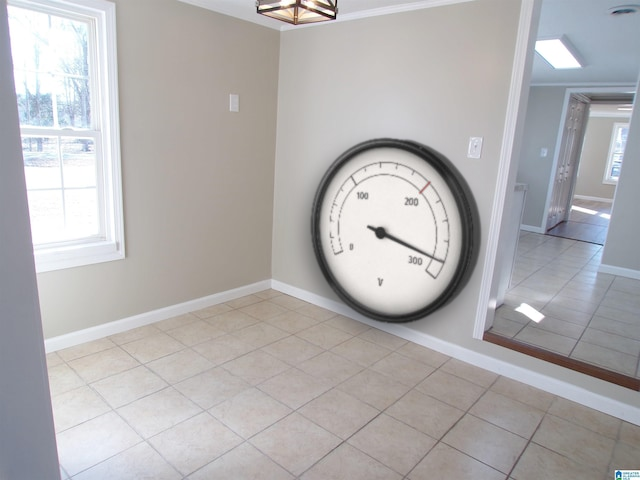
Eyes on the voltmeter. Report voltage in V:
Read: 280 V
